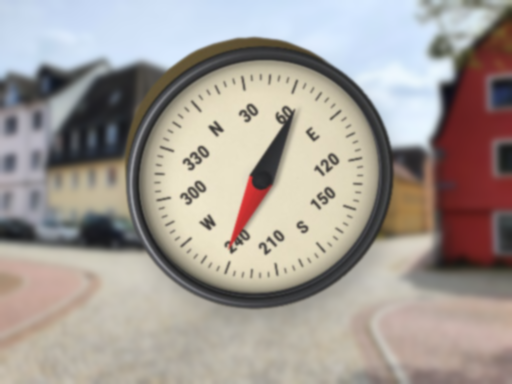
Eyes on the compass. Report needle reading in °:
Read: 245 °
